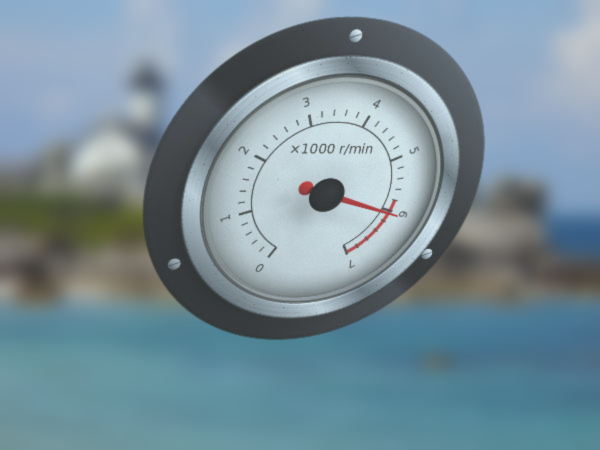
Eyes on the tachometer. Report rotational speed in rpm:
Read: 6000 rpm
